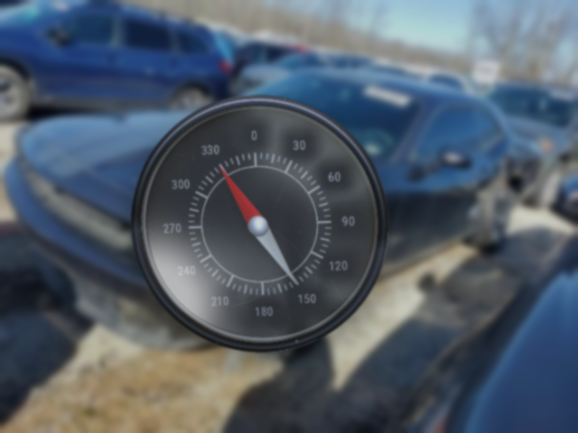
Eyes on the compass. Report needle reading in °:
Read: 330 °
